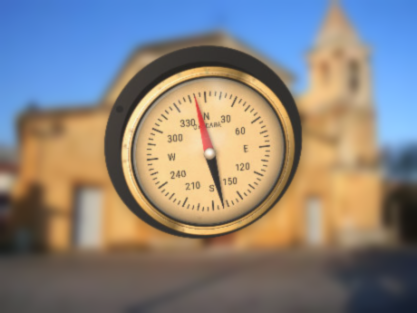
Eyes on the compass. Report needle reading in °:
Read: 350 °
